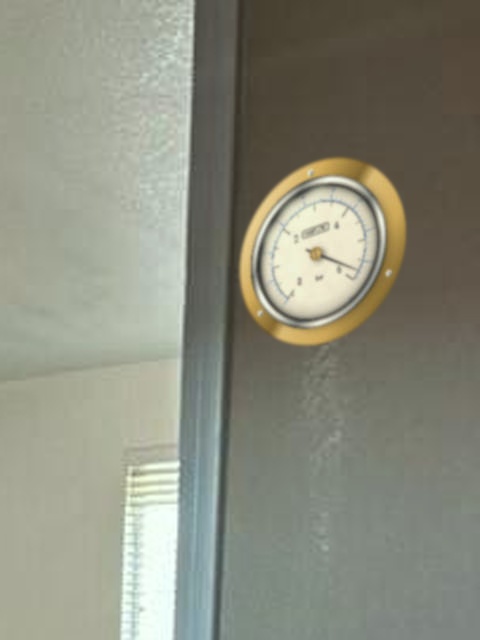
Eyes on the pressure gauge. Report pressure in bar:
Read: 5.75 bar
